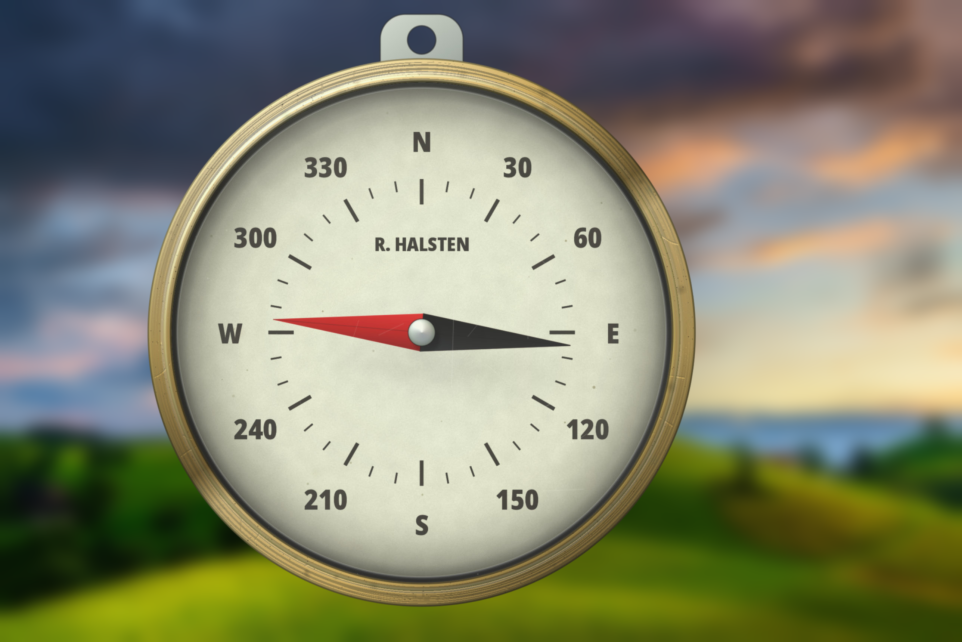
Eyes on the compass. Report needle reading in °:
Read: 275 °
